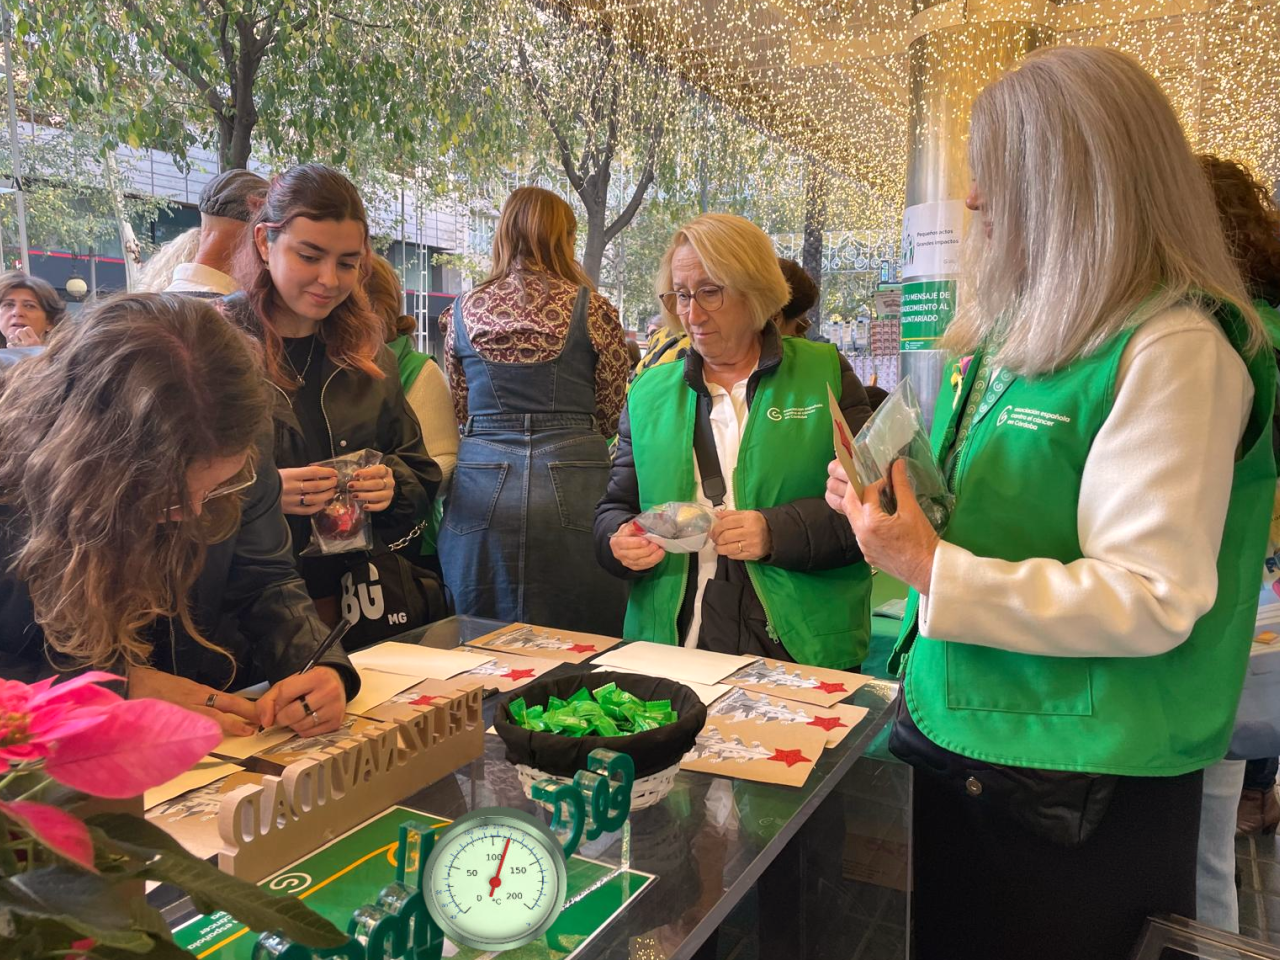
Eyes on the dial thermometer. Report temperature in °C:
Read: 115 °C
